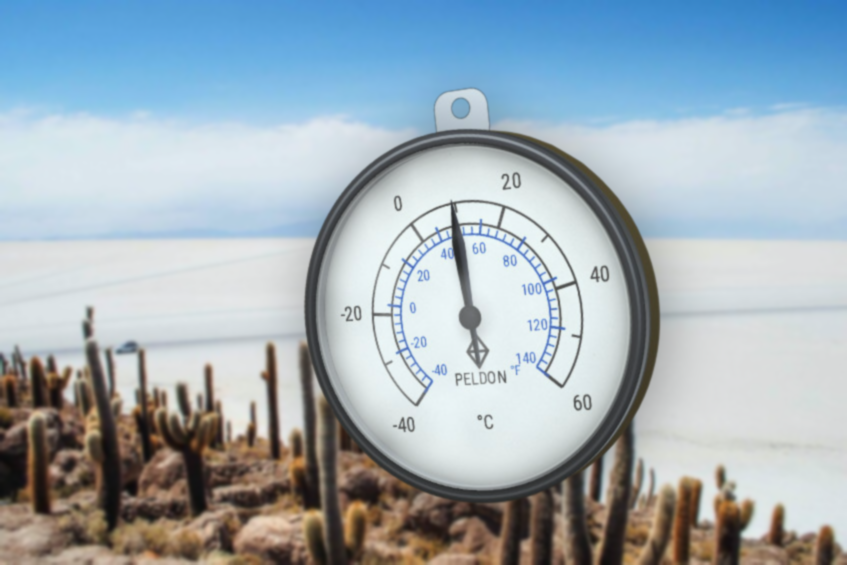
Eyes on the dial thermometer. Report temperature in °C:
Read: 10 °C
